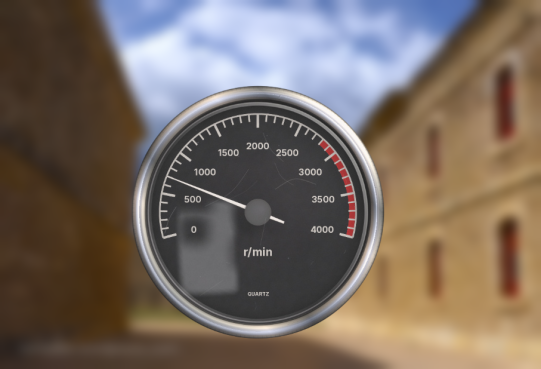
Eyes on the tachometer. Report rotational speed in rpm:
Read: 700 rpm
